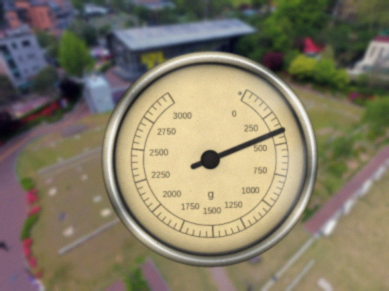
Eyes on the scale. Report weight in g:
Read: 400 g
